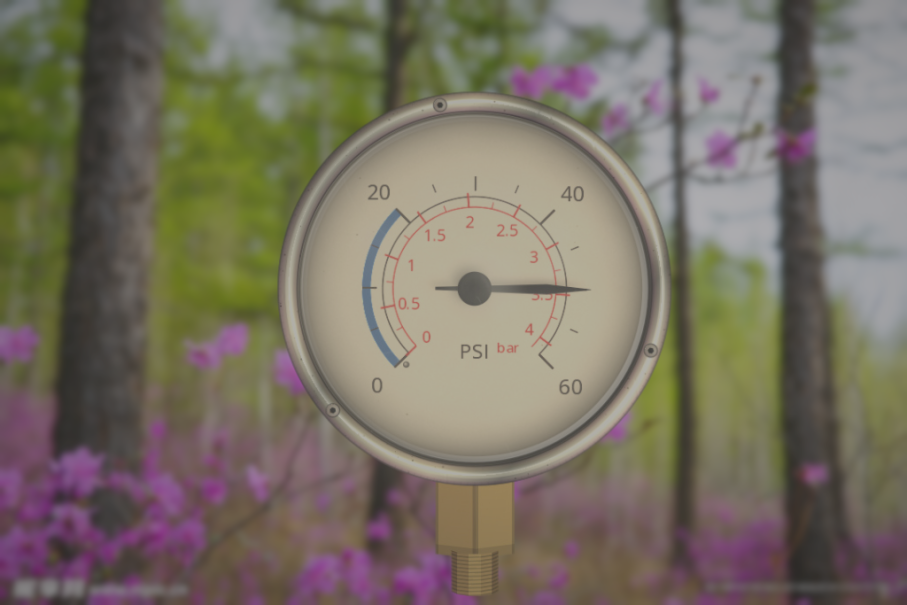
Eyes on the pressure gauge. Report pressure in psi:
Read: 50 psi
